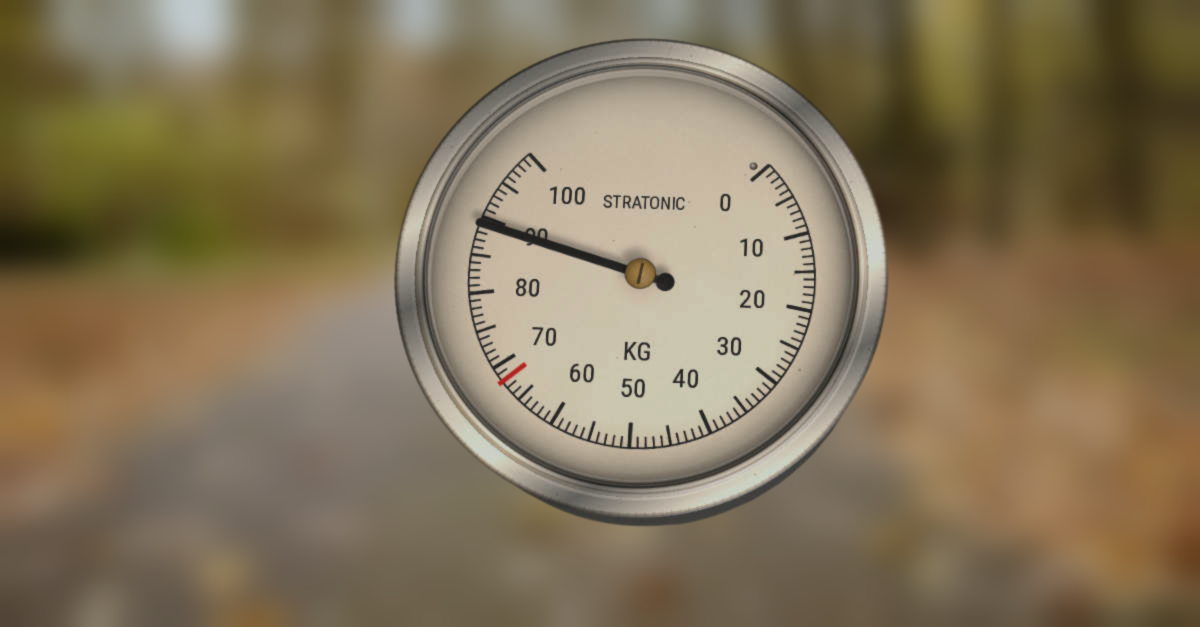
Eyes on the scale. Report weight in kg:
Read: 89 kg
